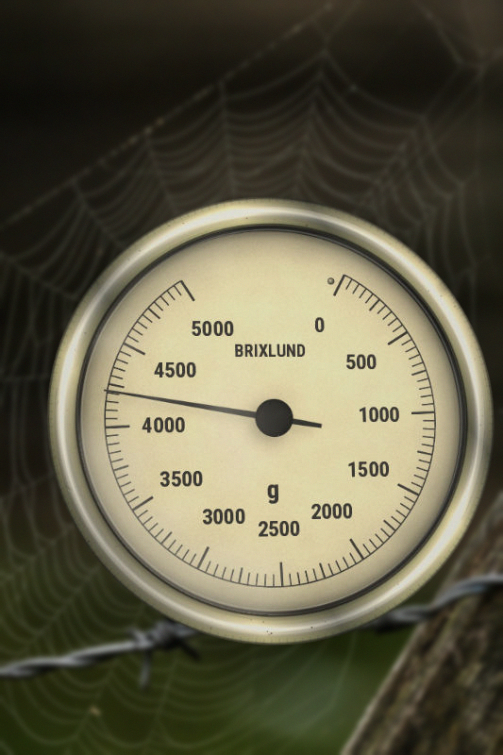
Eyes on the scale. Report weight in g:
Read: 4200 g
